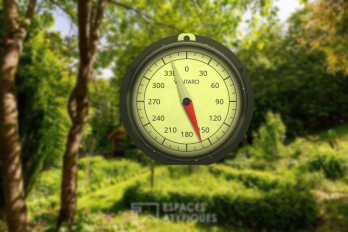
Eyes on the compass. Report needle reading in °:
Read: 160 °
